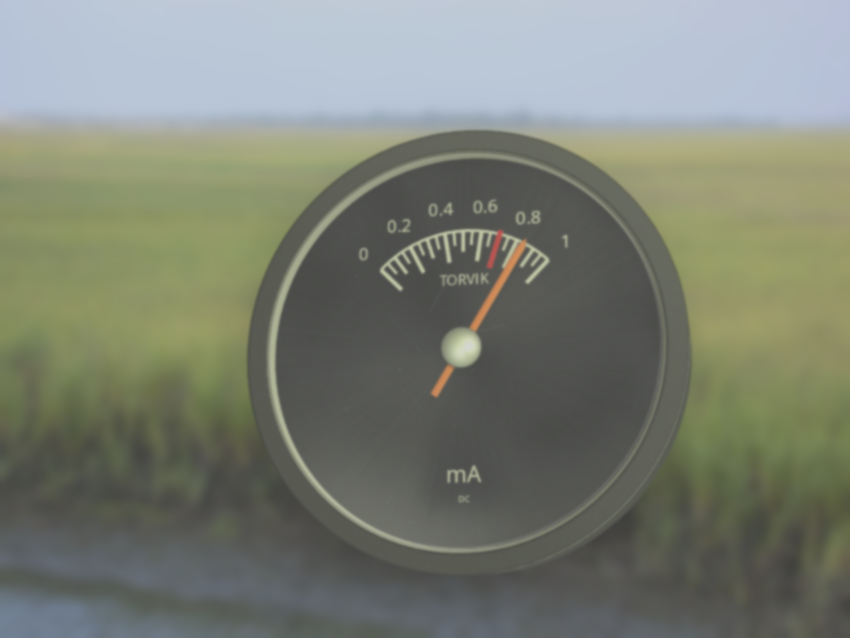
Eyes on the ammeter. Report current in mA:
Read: 0.85 mA
